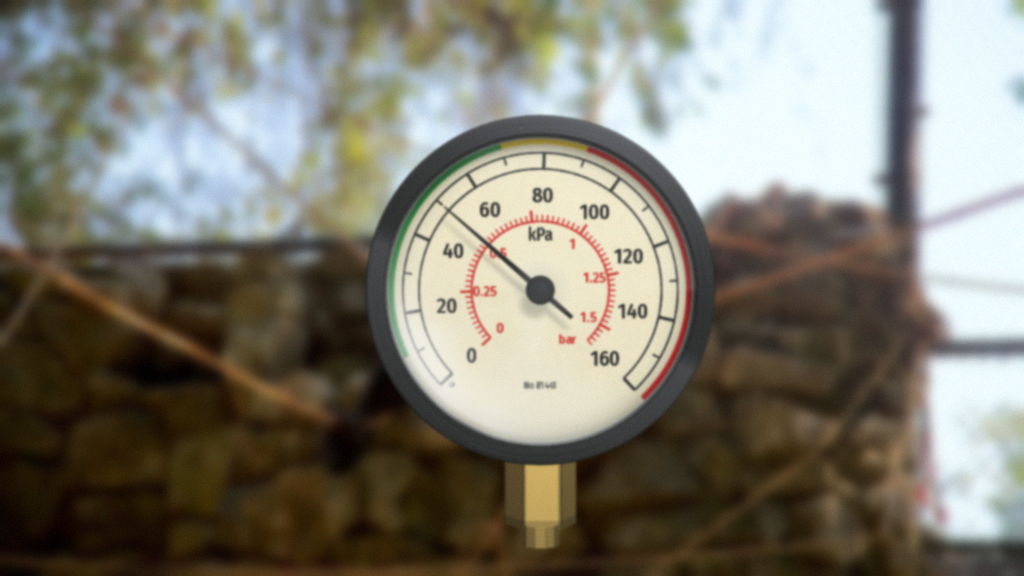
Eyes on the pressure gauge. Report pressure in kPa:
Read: 50 kPa
